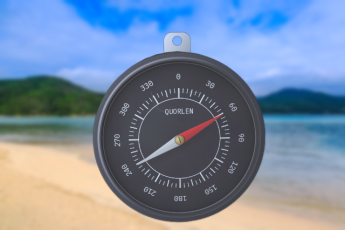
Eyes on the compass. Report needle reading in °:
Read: 60 °
